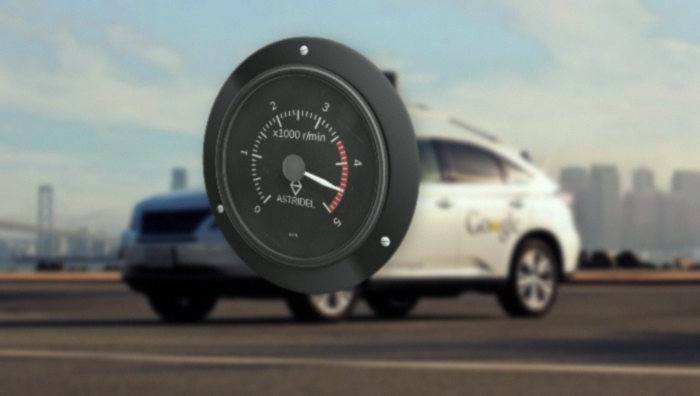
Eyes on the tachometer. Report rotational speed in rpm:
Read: 4500 rpm
